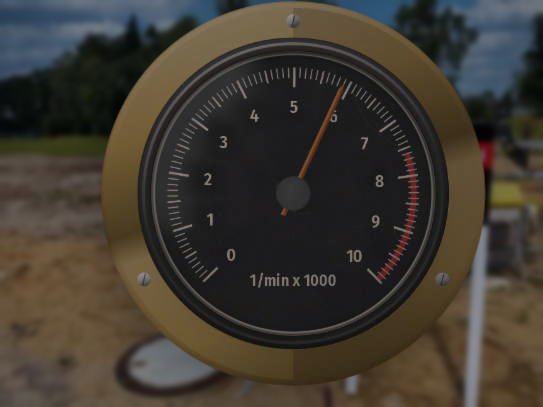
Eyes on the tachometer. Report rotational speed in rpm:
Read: 5900 rpm
